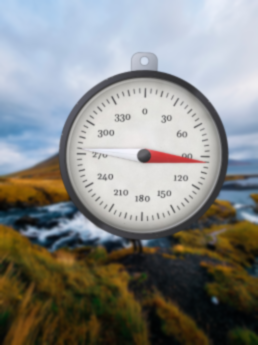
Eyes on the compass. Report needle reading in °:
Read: 95 °
